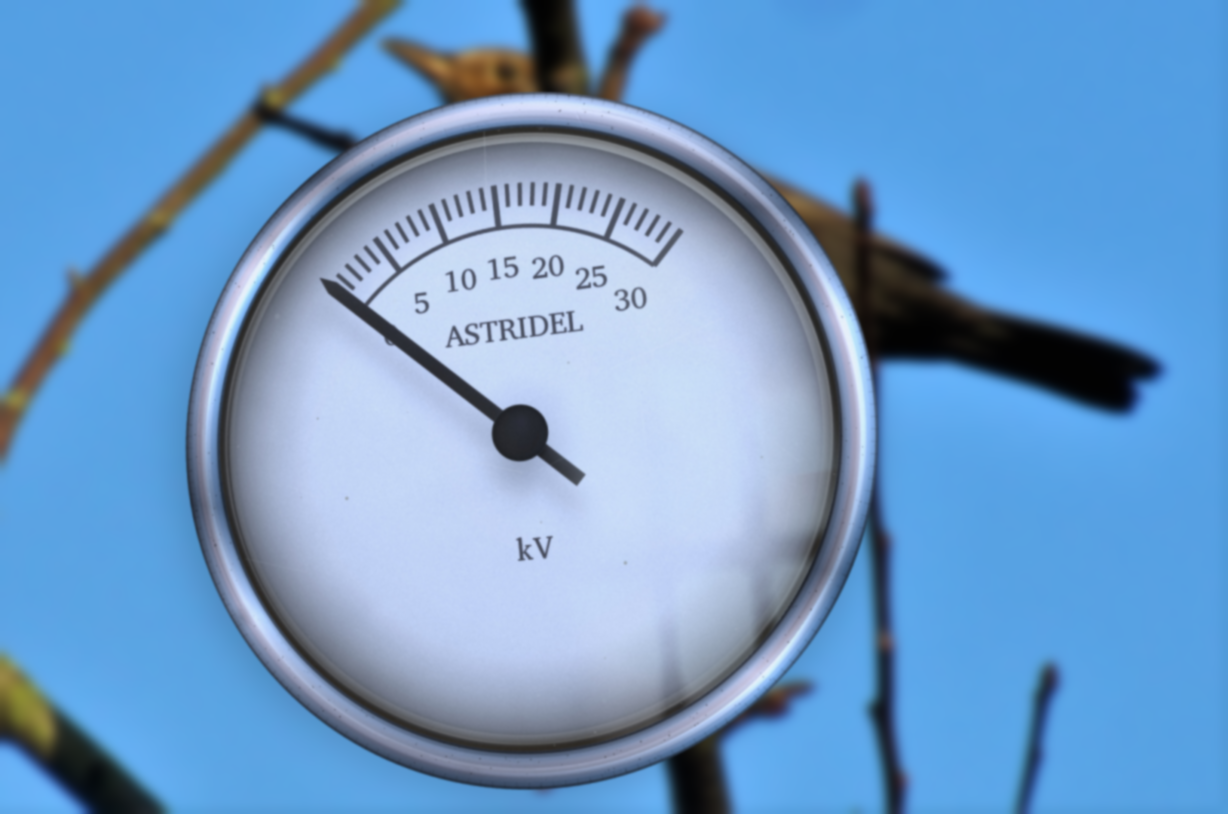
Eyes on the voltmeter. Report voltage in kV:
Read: 0 kV
